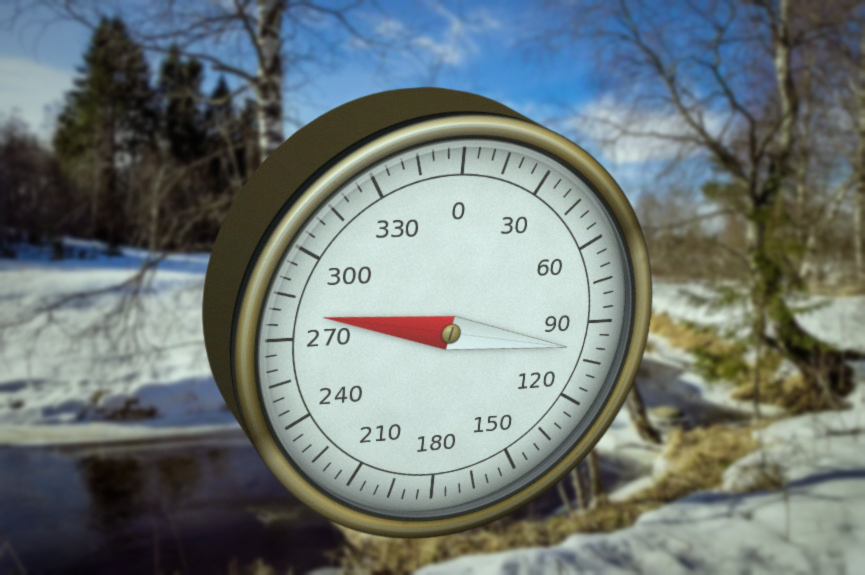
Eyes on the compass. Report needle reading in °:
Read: 280 °
